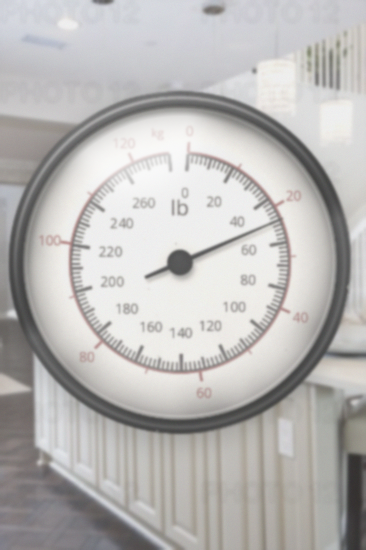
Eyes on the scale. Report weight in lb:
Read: 50 lb
